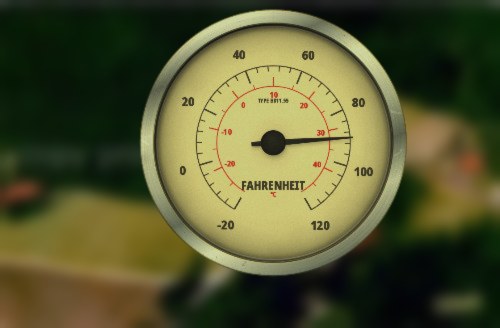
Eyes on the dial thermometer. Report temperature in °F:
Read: 90 °F
